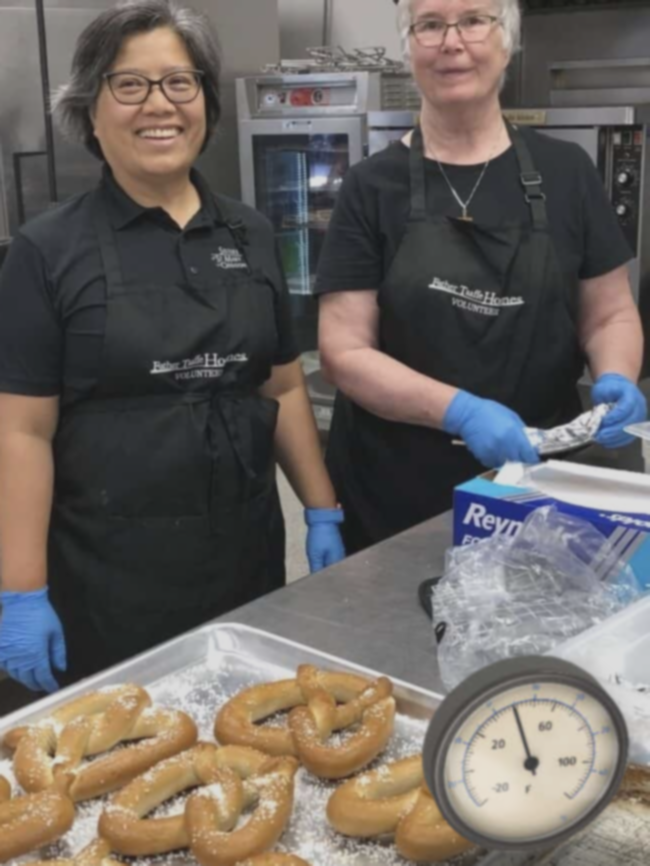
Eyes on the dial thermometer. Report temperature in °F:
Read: 40 °F
